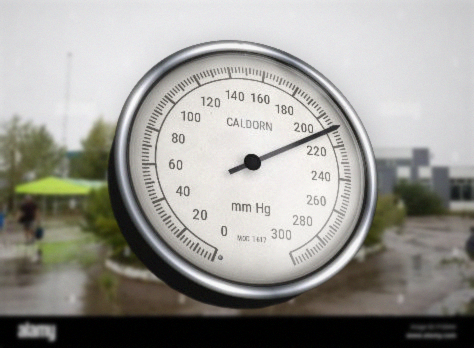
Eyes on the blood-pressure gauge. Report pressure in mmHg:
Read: 210 mmHg
